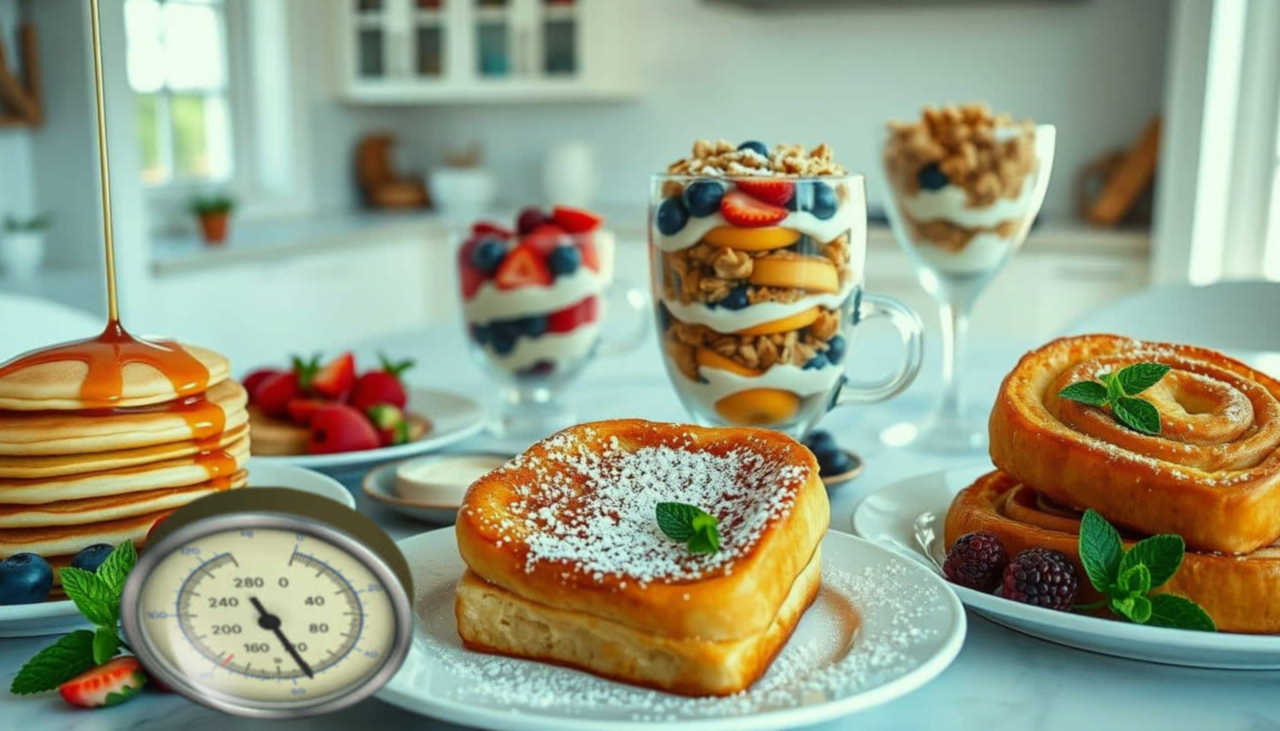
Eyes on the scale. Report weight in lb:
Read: 120 lb
